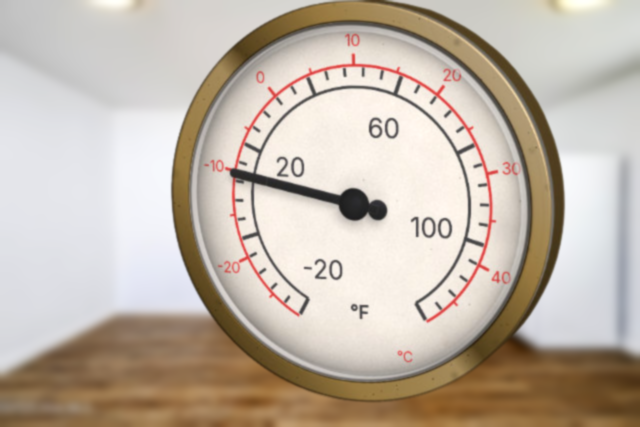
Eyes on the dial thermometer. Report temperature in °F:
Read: 14 °F
